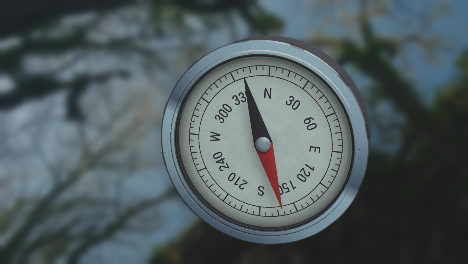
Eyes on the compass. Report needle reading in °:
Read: 160 °
